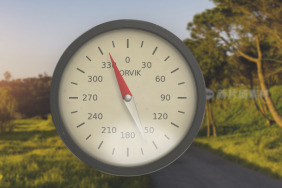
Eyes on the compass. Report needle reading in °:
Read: 337.5 °
